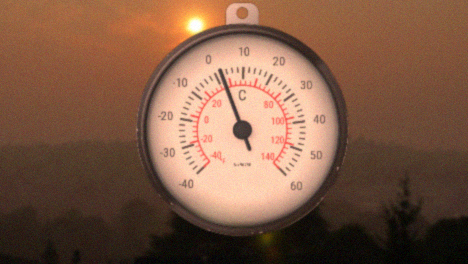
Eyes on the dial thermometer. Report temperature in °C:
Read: 2 °C
